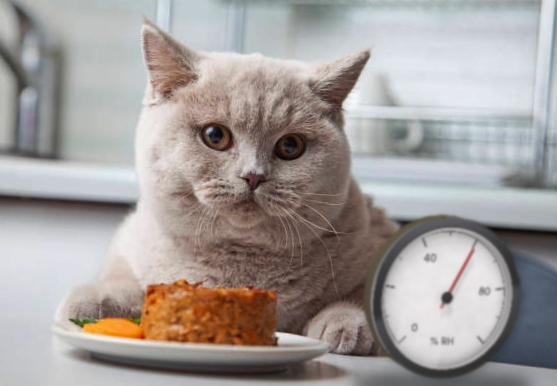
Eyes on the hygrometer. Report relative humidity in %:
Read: 60 %
